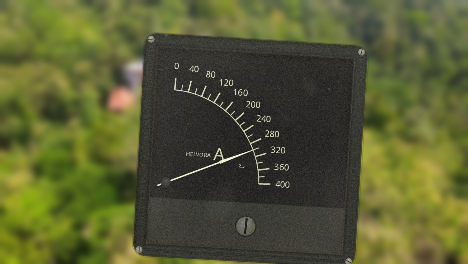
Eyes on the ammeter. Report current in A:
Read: 300 A
